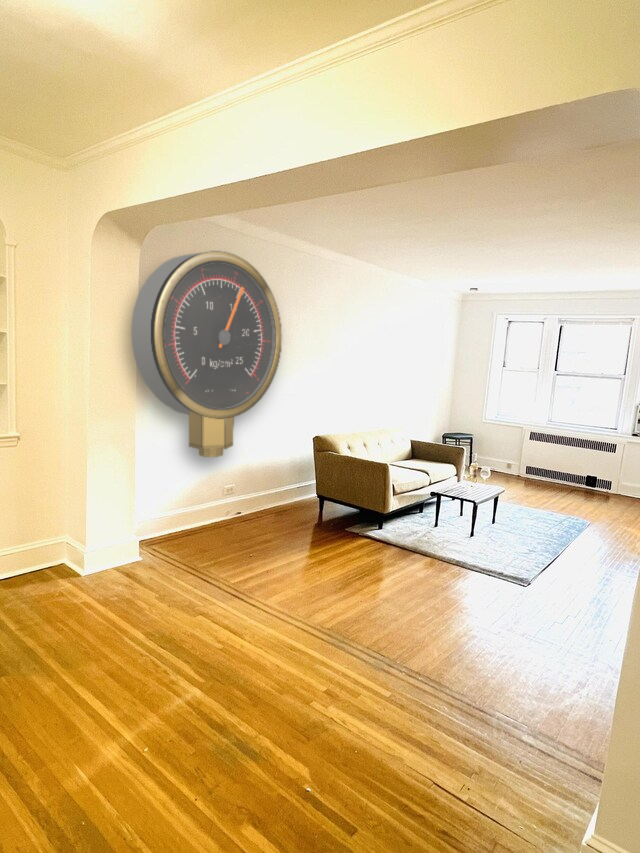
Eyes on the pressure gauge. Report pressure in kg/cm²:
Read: 15 kg/cm²
